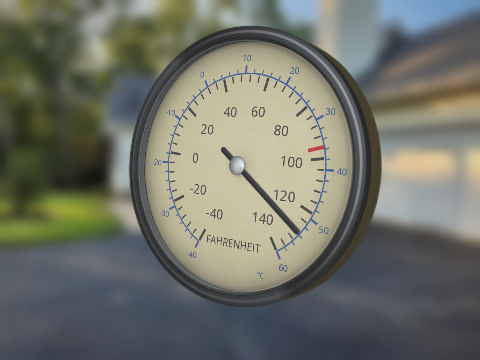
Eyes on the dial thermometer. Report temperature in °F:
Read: 128 °F
